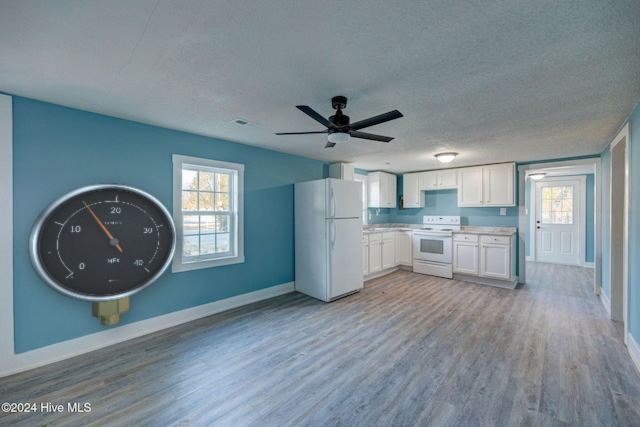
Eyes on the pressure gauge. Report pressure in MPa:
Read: 15 MPa
